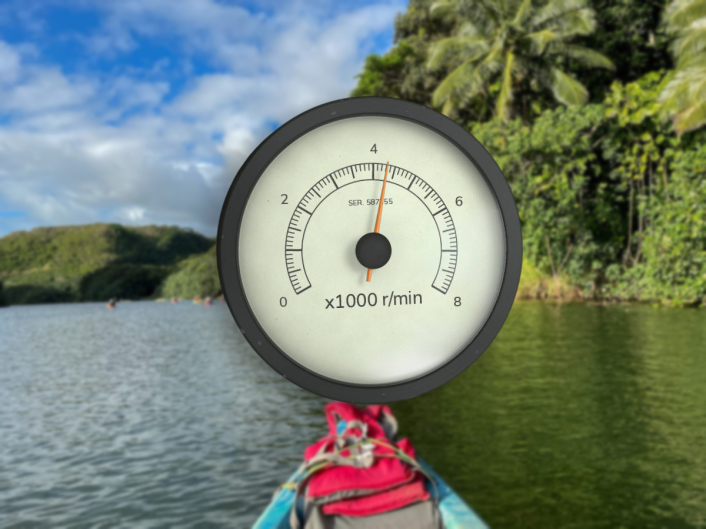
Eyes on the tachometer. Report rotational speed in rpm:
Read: 4300 rpm
